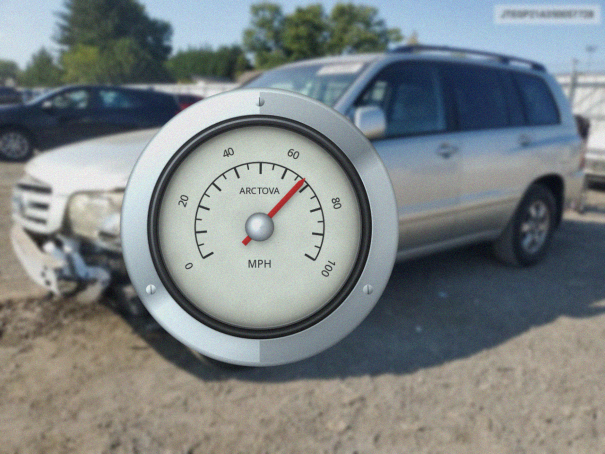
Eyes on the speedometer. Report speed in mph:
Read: 67.5 mph
